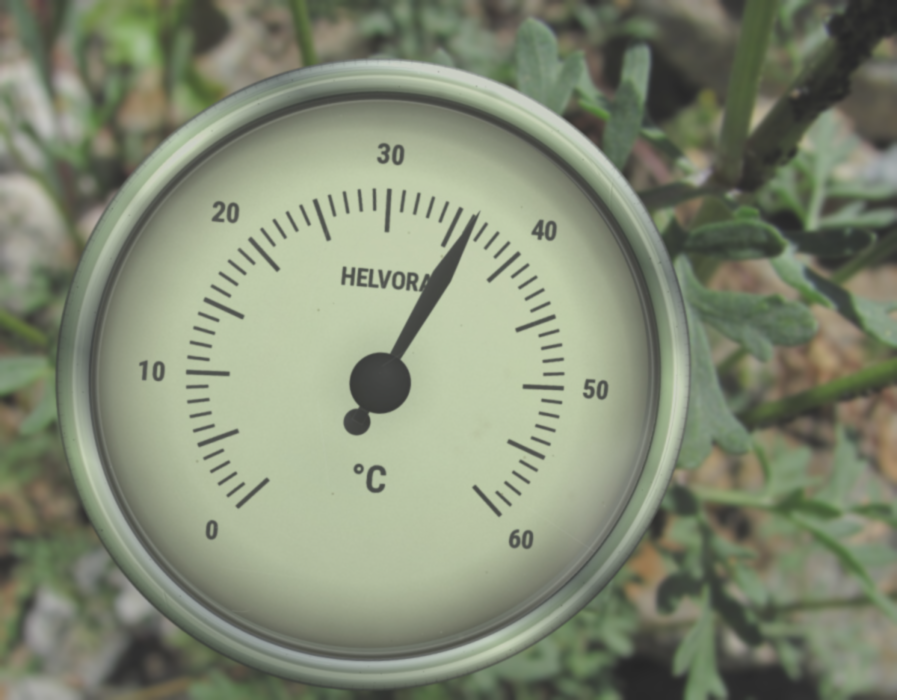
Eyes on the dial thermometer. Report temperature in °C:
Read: 36 °C
